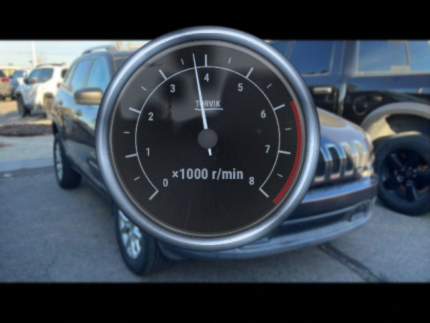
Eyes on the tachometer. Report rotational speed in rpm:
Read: 3750 rpm
